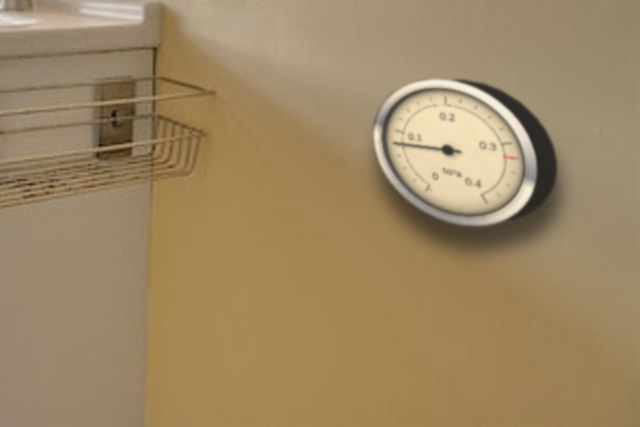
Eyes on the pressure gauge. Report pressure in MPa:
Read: 0.08 MPa
